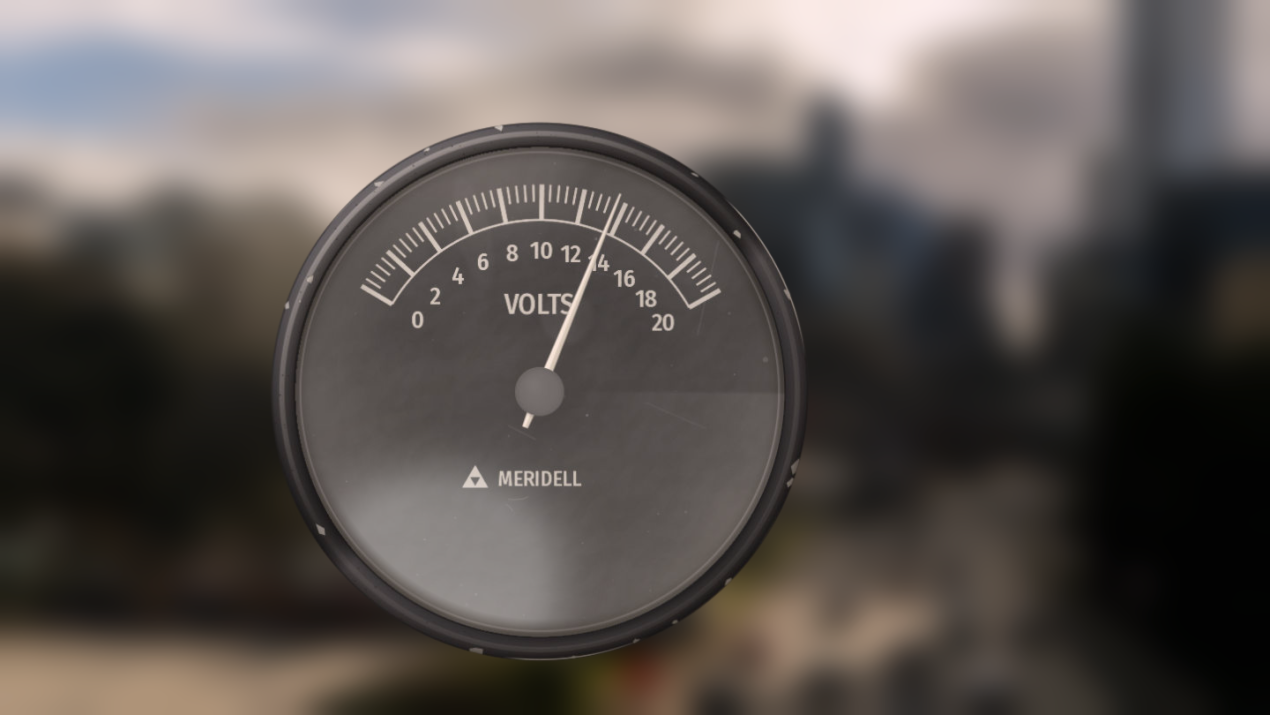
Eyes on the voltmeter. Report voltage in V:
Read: 13.6 V
